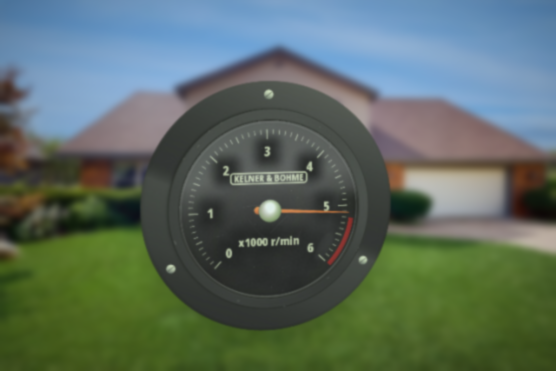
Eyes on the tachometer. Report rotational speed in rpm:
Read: 5100 rpm
